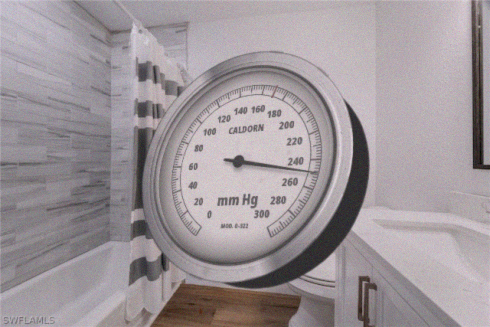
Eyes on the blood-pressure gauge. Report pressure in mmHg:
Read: 250 mmHg
